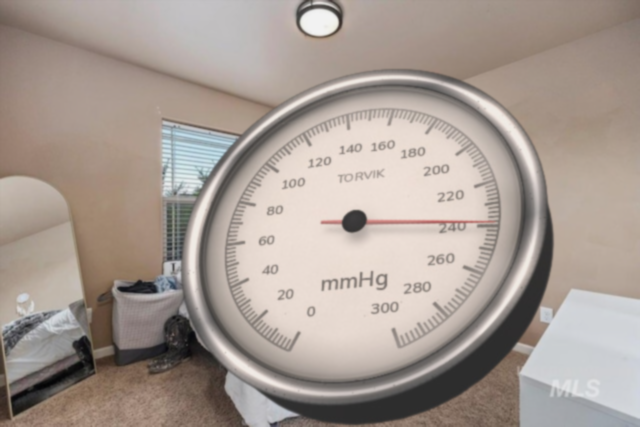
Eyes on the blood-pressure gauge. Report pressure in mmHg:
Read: 240 mmHg
